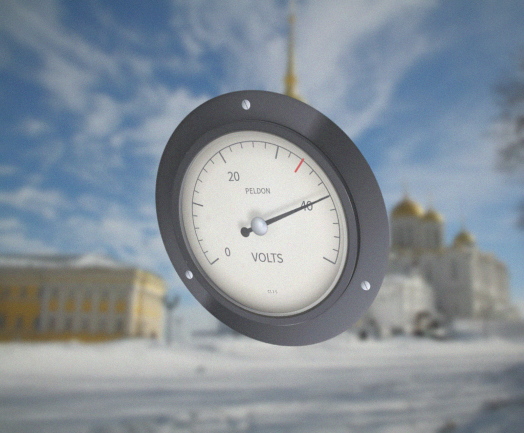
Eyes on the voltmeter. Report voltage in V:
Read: 40 V
